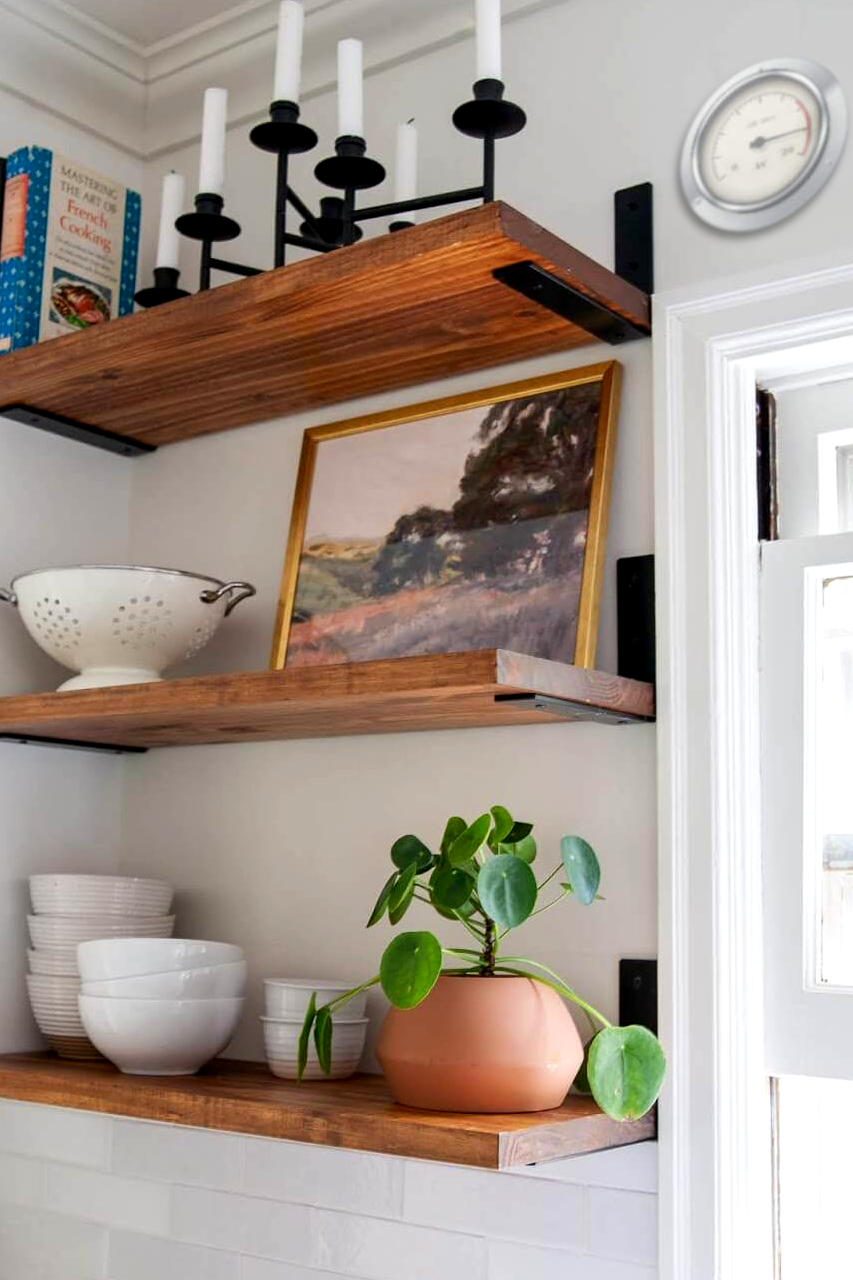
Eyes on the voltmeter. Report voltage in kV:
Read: 17.5 kV
